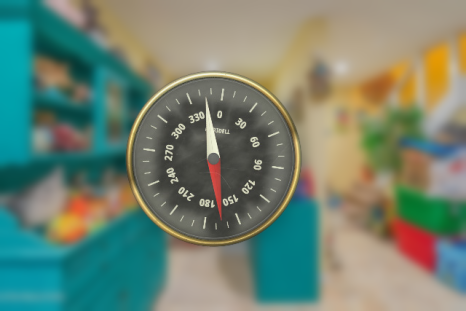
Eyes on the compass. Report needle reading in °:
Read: 165 °
